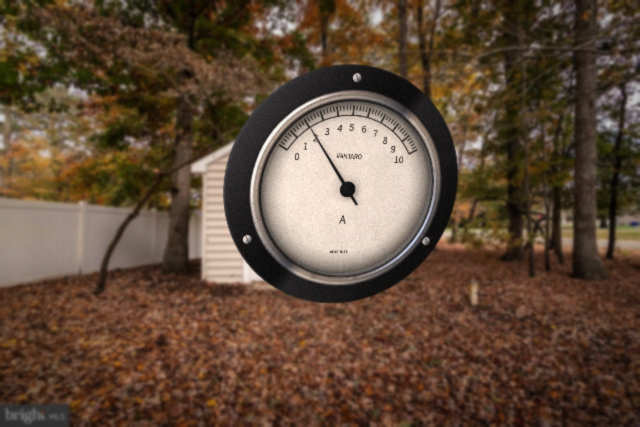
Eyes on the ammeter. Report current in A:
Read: 2 A
